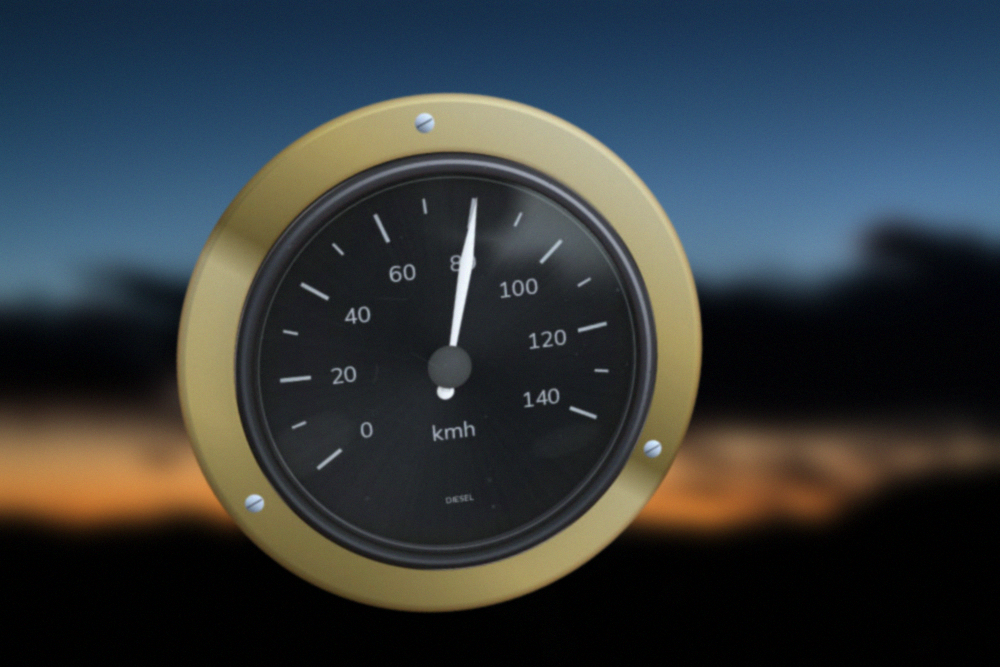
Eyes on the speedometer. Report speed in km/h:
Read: 80 km/h
